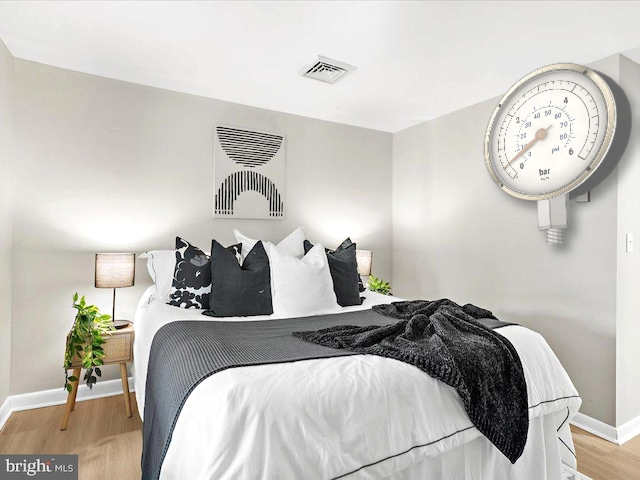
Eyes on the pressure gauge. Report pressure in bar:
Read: 0.4 bar
